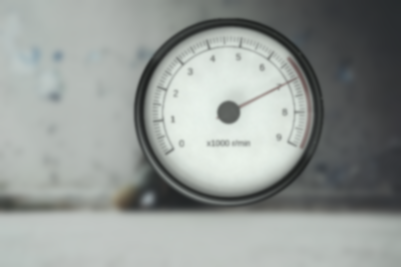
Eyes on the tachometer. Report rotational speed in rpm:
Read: 7000 rpm
